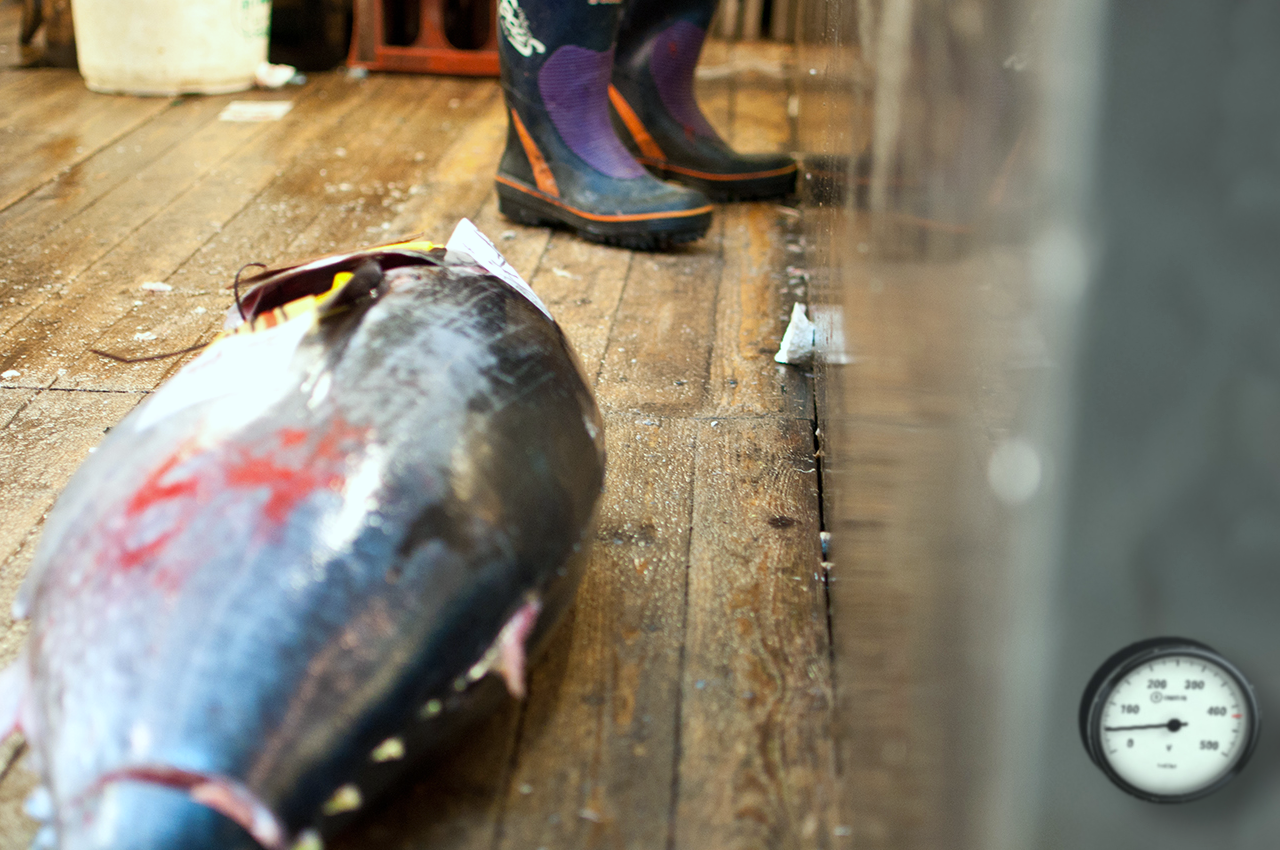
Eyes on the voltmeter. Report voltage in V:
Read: 50 V
